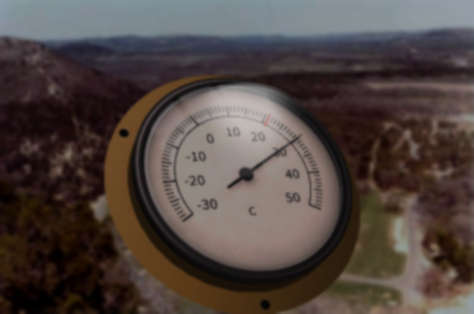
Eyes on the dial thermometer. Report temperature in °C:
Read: 30 °C
